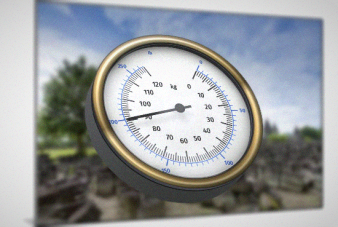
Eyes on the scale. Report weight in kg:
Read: 90 kg
